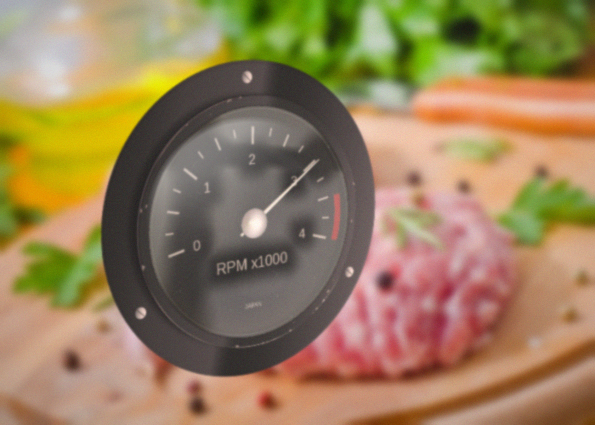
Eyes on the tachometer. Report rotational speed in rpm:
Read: 3000 rpm
